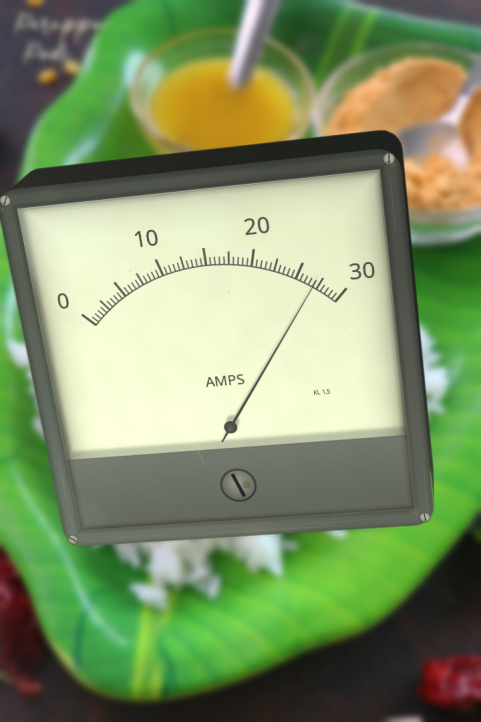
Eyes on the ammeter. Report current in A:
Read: 27 A
